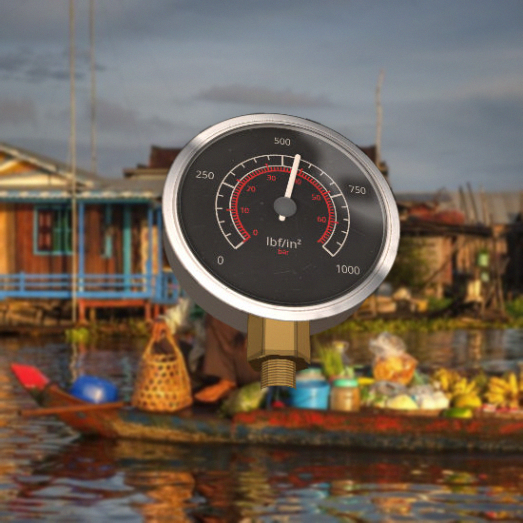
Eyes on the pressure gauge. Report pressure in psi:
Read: 550 psi
